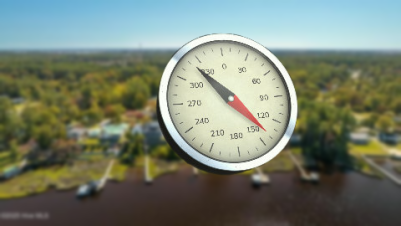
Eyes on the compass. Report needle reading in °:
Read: 140 °
